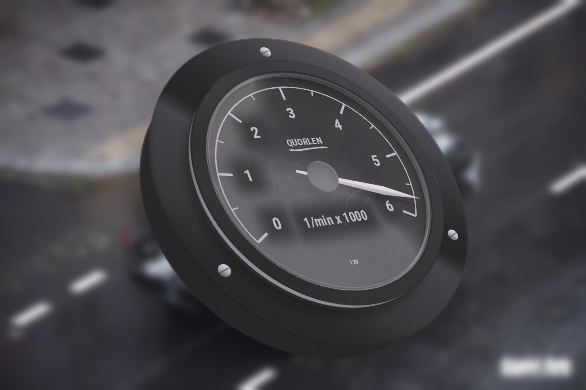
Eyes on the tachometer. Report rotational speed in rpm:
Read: 5750 rpm
